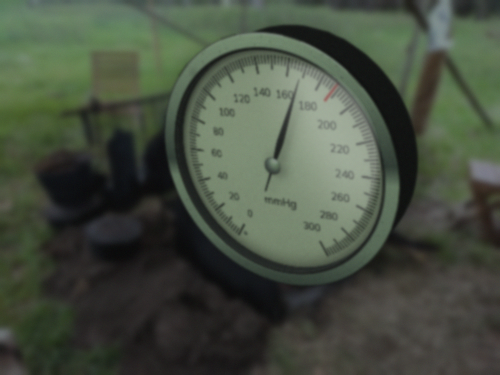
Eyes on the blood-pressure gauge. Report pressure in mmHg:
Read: 170 mmHg
